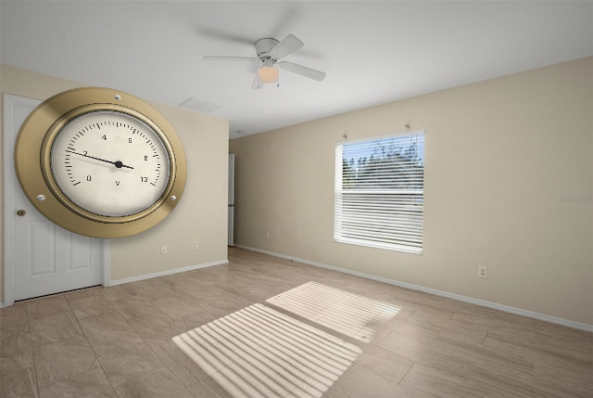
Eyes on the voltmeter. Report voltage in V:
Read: 1.8 V
